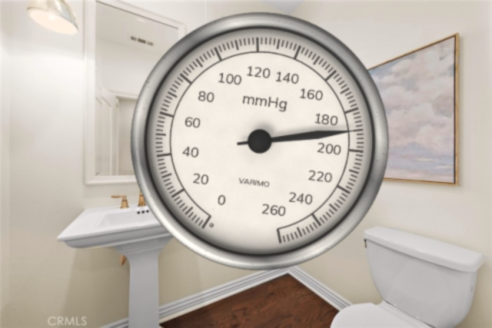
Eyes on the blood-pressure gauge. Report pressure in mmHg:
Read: 190 mmHg
